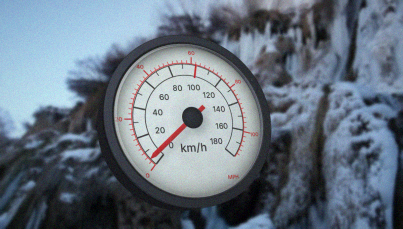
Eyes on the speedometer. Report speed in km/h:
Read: 5 km/h
